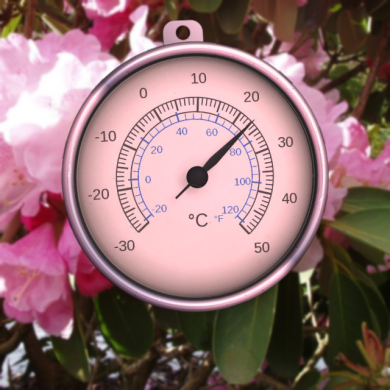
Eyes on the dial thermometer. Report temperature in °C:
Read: 23 °C
